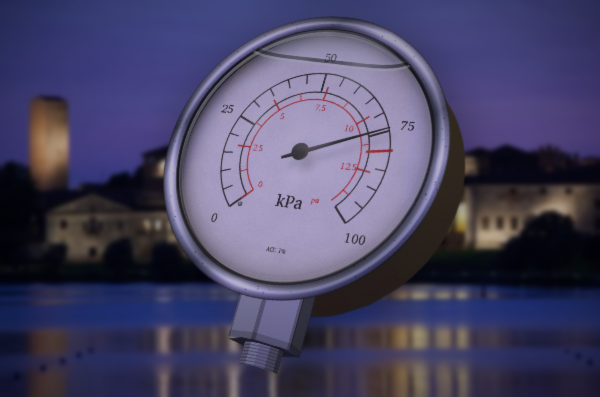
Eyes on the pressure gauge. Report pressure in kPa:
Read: 75 kPa
